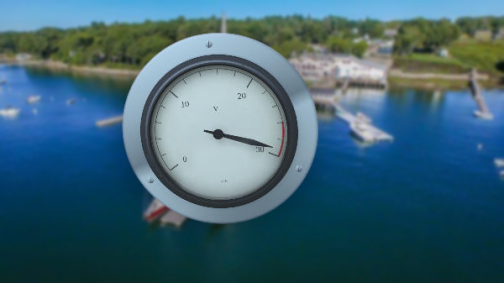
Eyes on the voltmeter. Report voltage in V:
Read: 29 V
